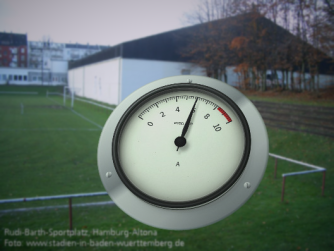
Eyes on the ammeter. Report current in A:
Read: 6 A
